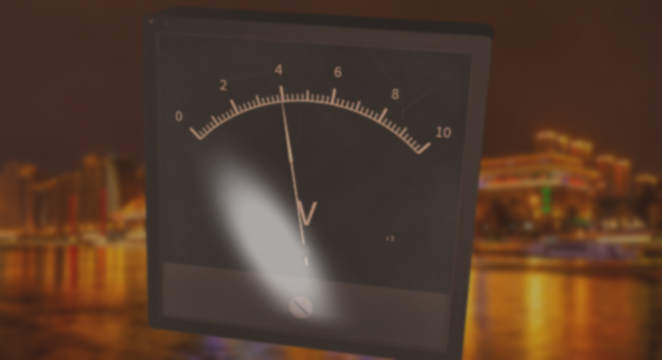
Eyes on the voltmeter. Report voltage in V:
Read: 4 V
